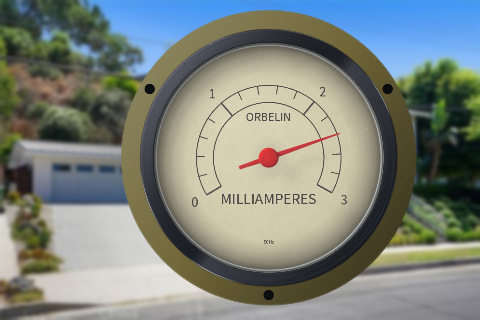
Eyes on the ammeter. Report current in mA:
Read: 2.4 mA
